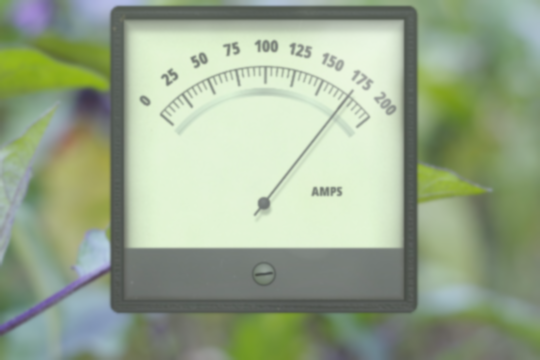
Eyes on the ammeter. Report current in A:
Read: 175 A
